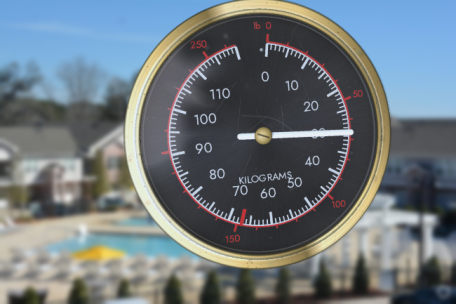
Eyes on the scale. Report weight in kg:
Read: 30 kg
